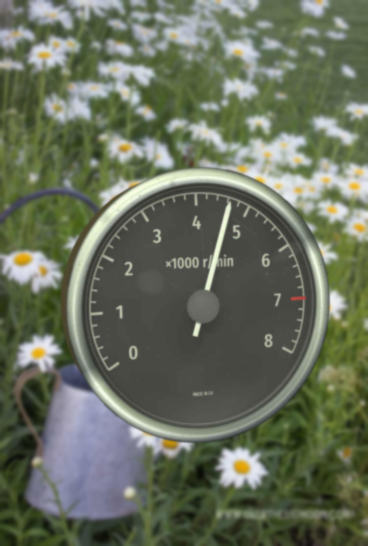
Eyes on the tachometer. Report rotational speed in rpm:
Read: 4600 rpm
